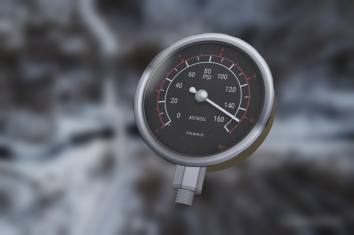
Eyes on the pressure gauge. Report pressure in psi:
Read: 150 psi
